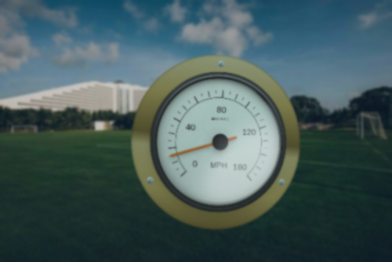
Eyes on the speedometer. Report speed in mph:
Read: 15 mph
